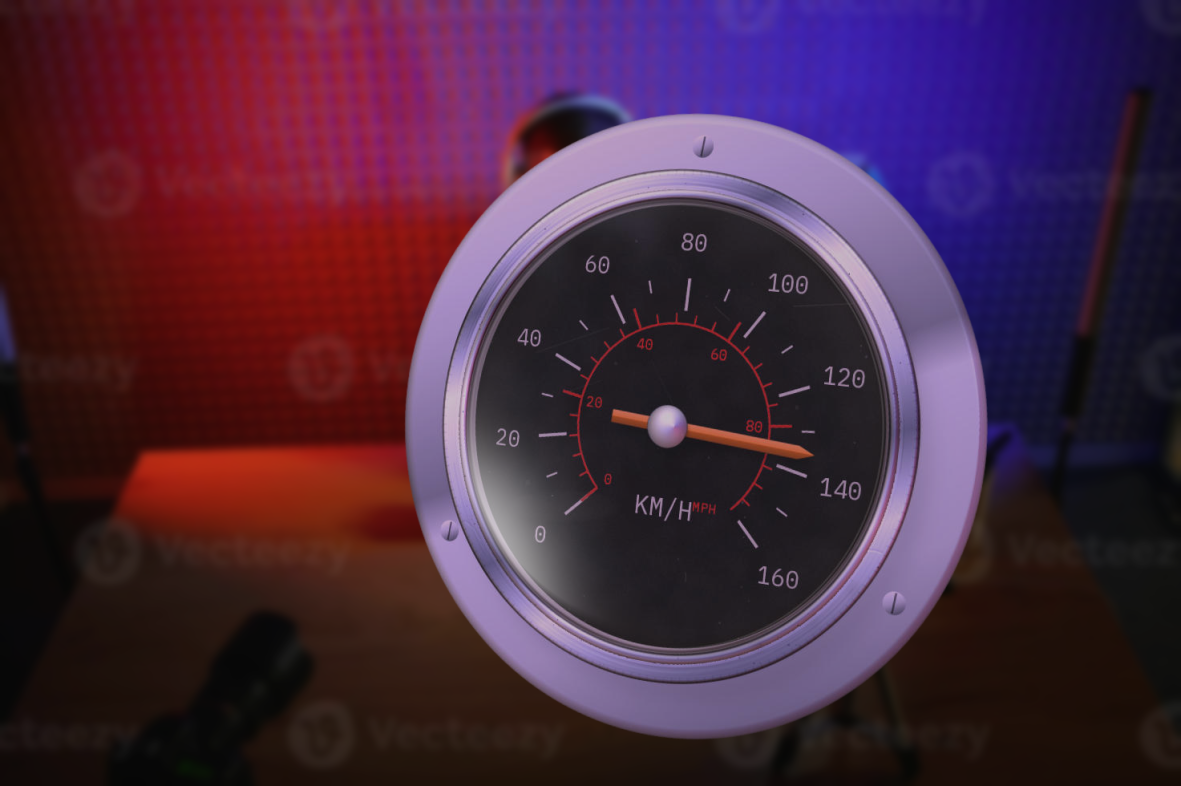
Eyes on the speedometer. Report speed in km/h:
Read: 135 km/h
